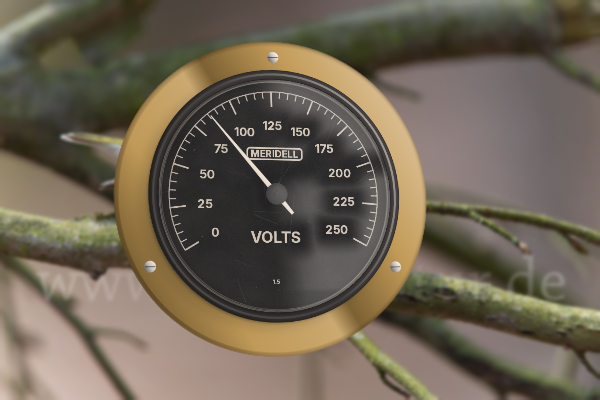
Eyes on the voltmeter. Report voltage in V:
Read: 85 V
